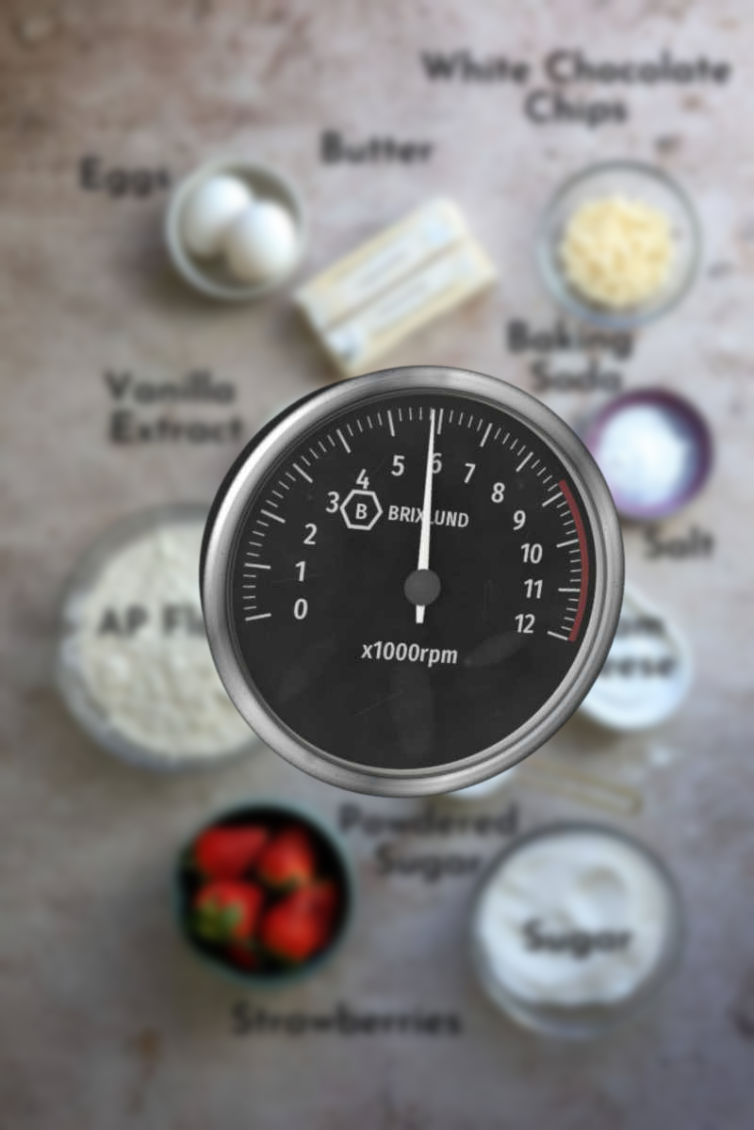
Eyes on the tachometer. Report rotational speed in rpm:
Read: 5800 rpm
